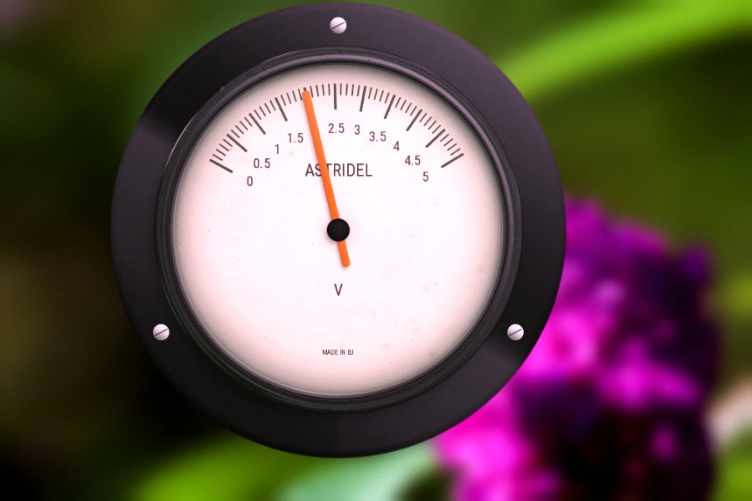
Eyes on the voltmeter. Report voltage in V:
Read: 2 V
